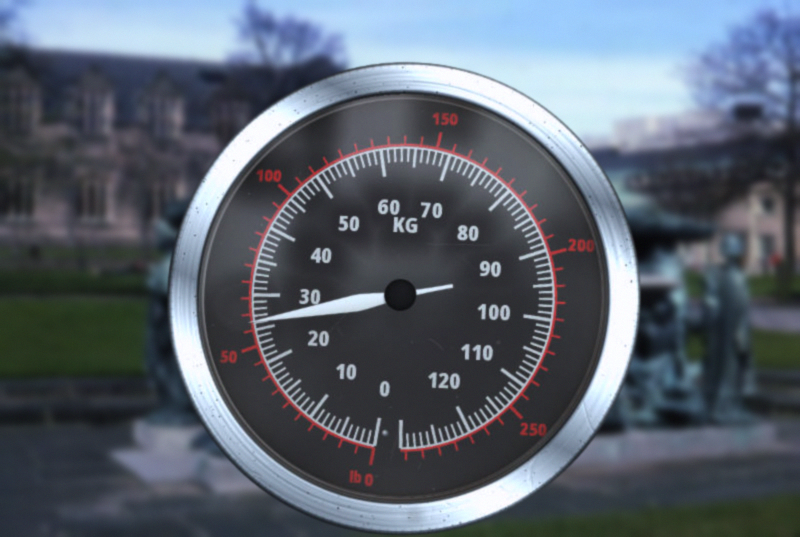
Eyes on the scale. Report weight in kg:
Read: 26 kg
